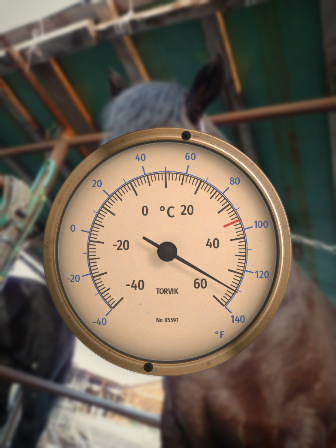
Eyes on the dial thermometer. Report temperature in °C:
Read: 55 °C
